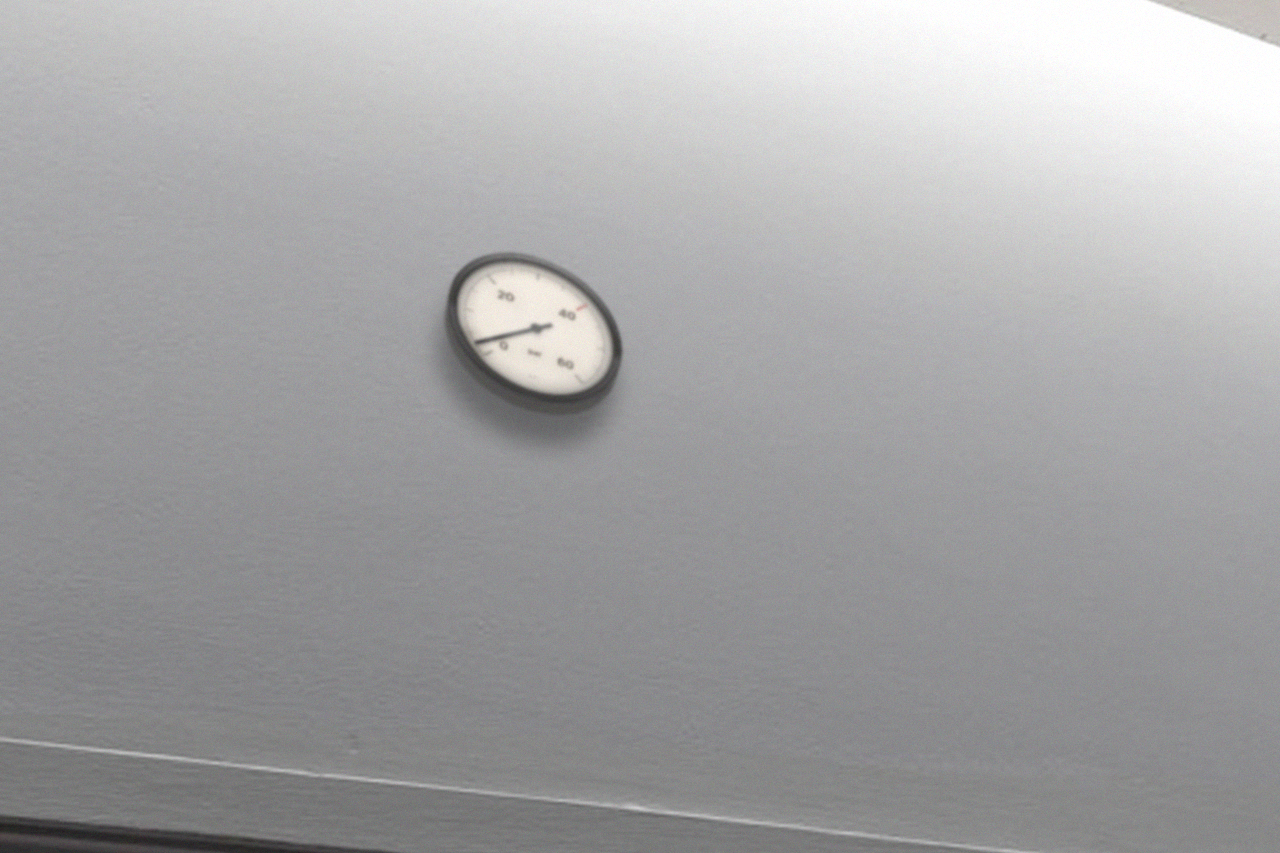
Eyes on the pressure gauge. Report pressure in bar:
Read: 2.5 bar
